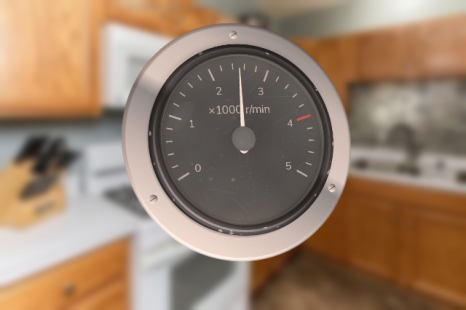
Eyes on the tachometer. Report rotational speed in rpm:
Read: 2500 rpm
